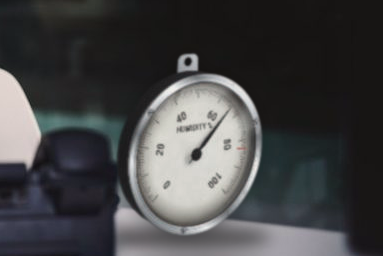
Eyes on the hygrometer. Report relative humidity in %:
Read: 65 %
